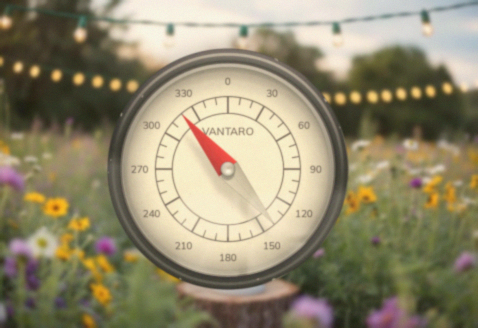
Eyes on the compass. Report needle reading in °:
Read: 320 °
